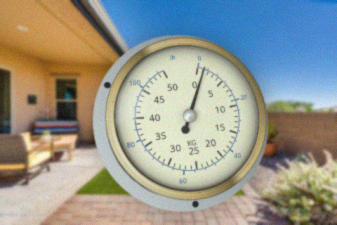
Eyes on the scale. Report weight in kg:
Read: 1 kg
